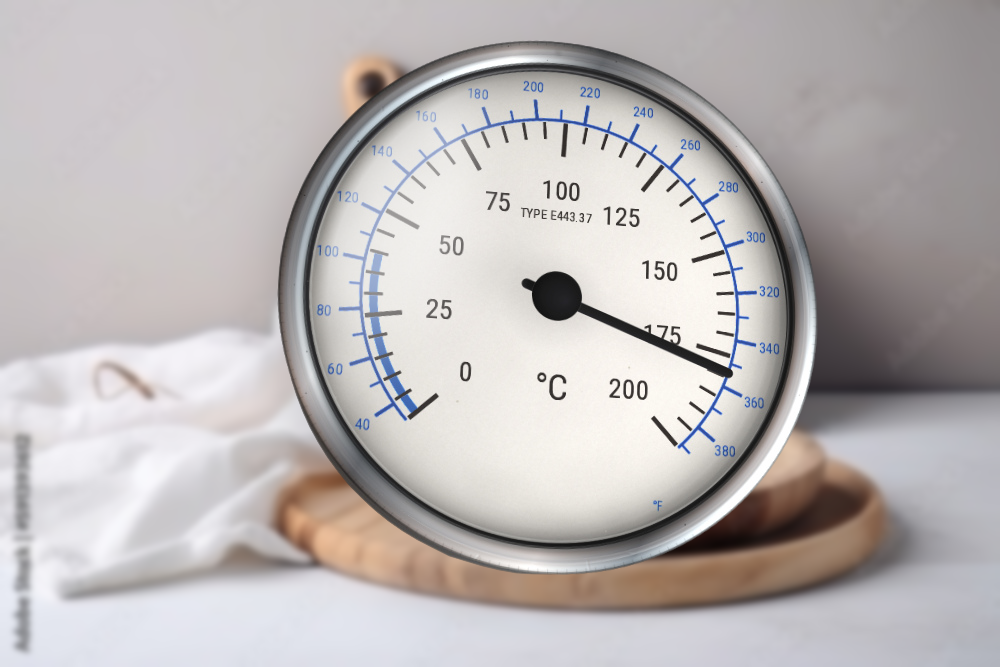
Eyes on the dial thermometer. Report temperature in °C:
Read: 180 °C
